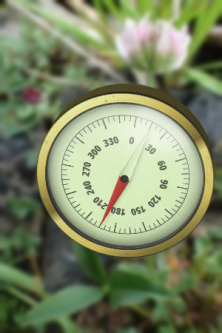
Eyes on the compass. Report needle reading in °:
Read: 195 °
